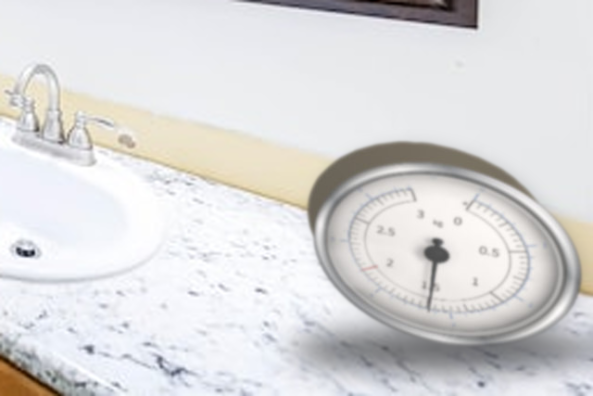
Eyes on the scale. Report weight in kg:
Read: 1.5 kg
